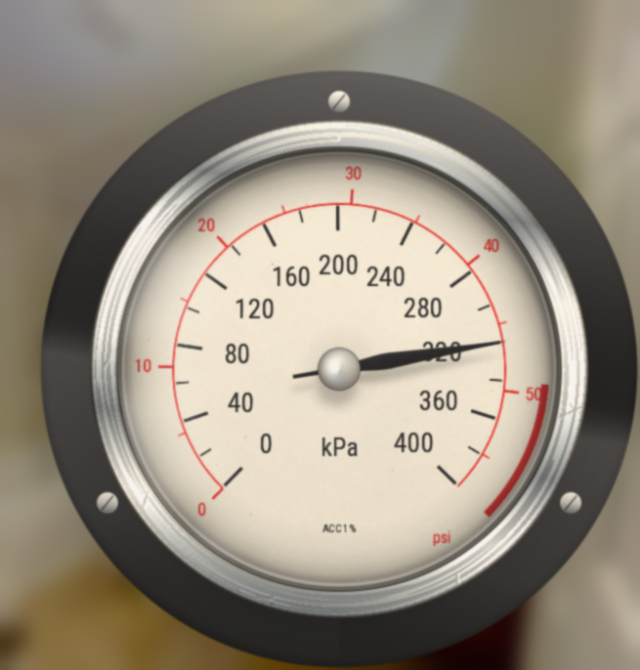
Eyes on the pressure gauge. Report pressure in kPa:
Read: 320 kPa
